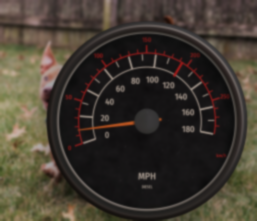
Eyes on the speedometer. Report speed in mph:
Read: 10 mph
